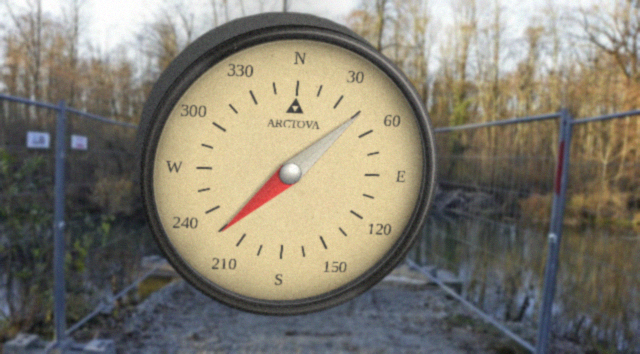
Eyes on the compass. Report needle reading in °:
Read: 225 °
